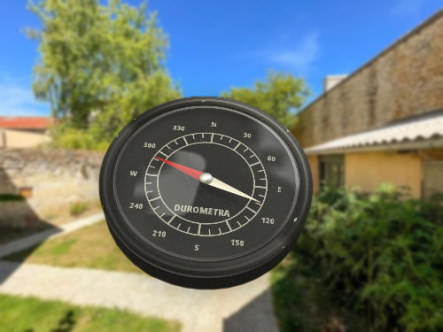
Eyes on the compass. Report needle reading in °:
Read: 290 °
